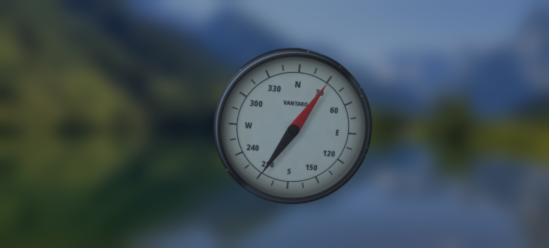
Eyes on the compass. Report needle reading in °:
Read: 30 °
